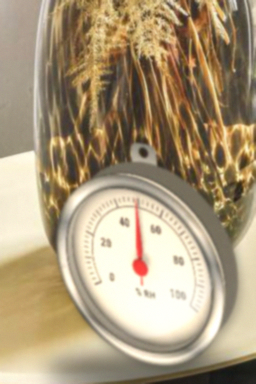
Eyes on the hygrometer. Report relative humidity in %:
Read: 50 %
